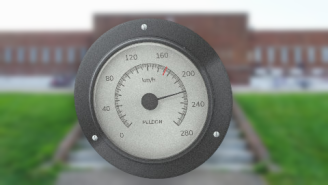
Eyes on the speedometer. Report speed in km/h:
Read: 220 km/h
